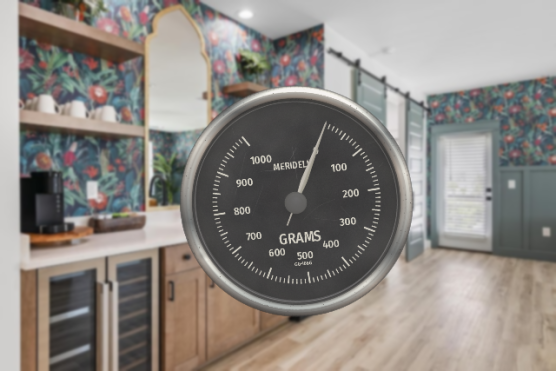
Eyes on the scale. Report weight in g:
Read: 0 g
